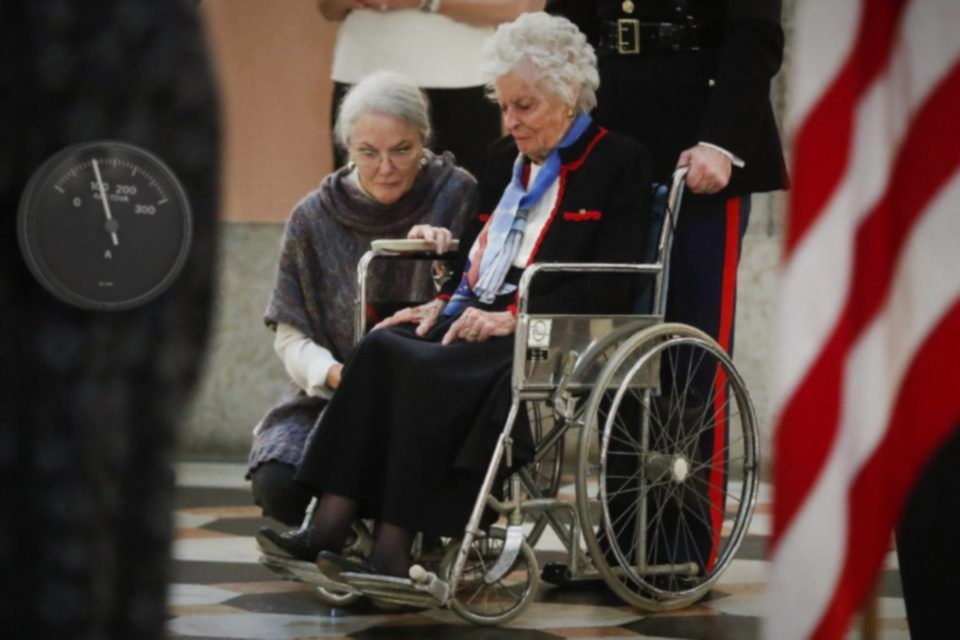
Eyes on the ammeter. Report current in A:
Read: 100 A
